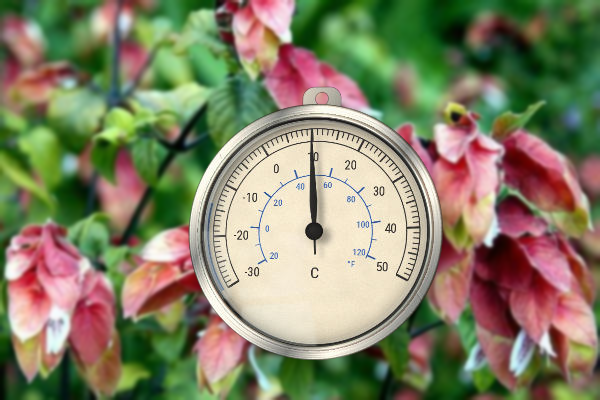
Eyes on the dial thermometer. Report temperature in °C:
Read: 10 °C
